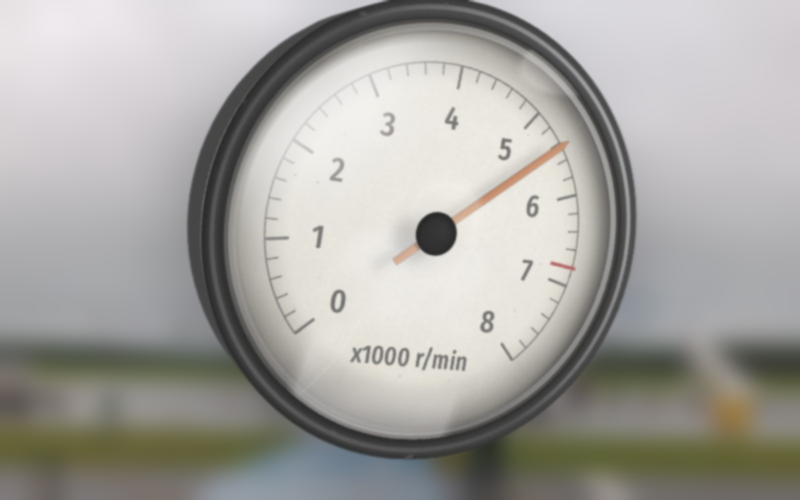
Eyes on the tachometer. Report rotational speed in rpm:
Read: 5400 rpm
